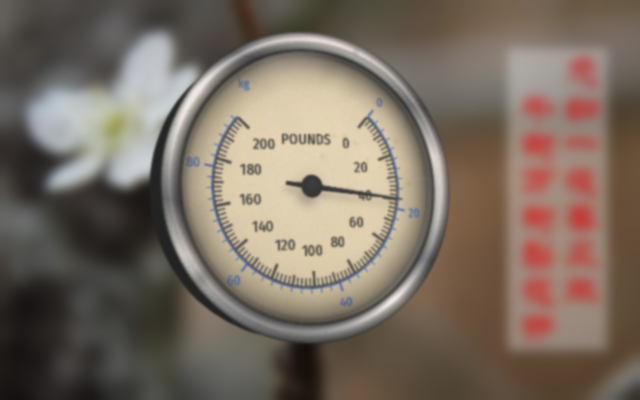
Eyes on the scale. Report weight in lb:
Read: 40 lb
